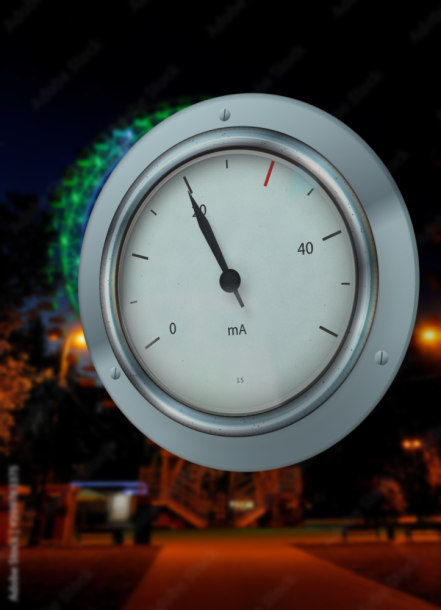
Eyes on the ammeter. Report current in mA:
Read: 20 mA
